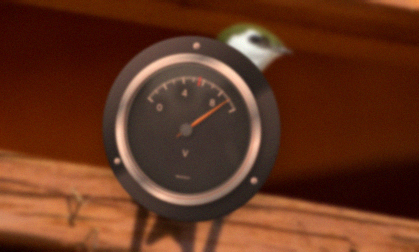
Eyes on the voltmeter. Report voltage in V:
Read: 9 V
